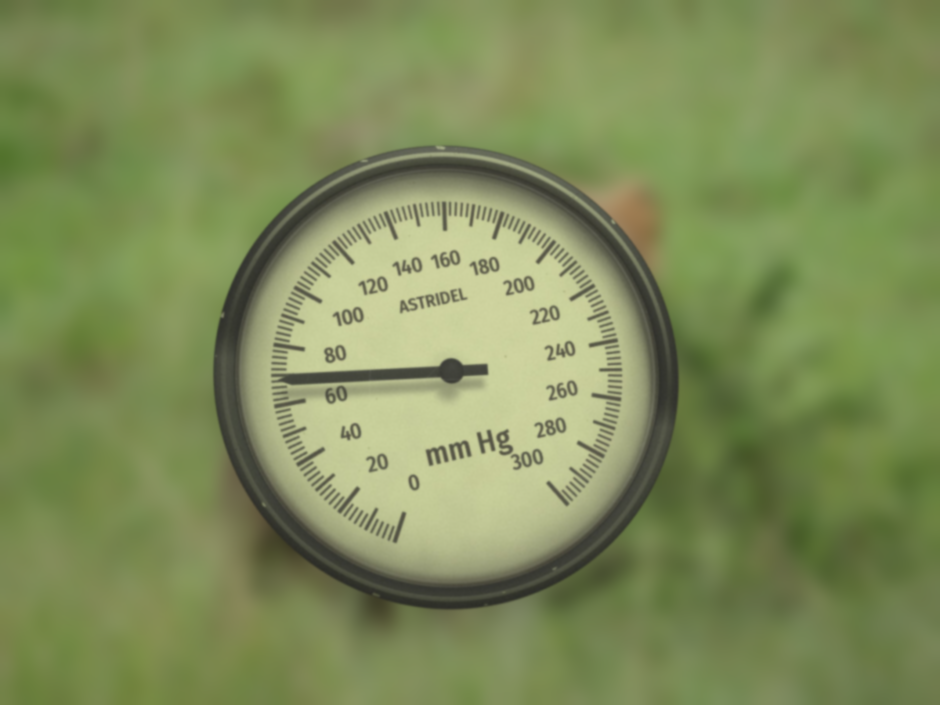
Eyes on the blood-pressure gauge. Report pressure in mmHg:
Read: 68 mmHg
